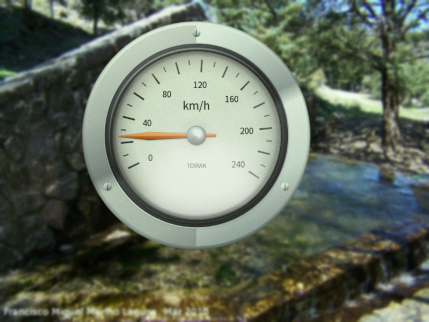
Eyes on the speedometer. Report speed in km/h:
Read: 25 km/h
